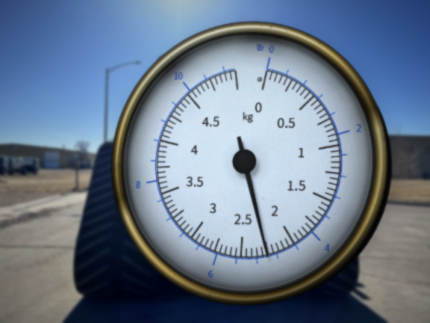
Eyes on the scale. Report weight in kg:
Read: 2.25 kg
